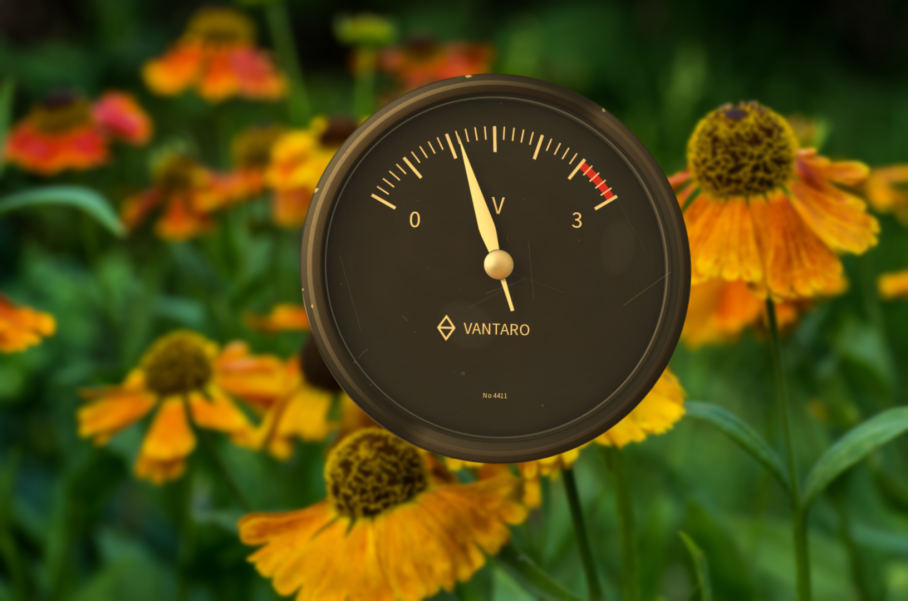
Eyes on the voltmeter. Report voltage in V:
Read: 1.1 V
